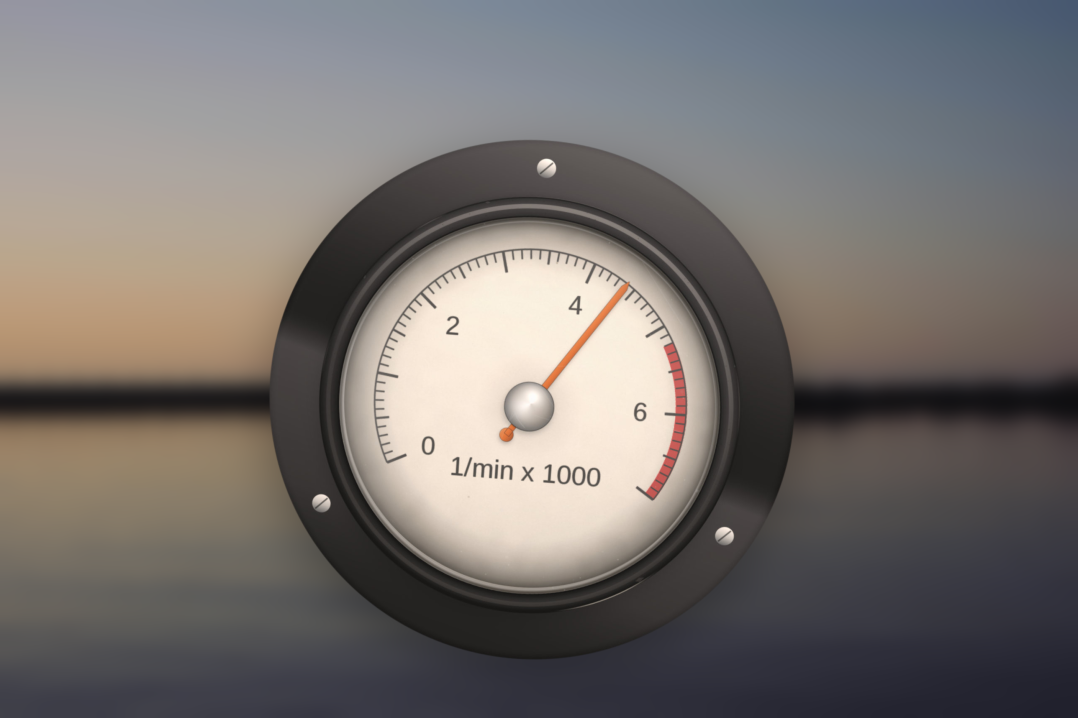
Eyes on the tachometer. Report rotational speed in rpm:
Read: 4400 rpm
